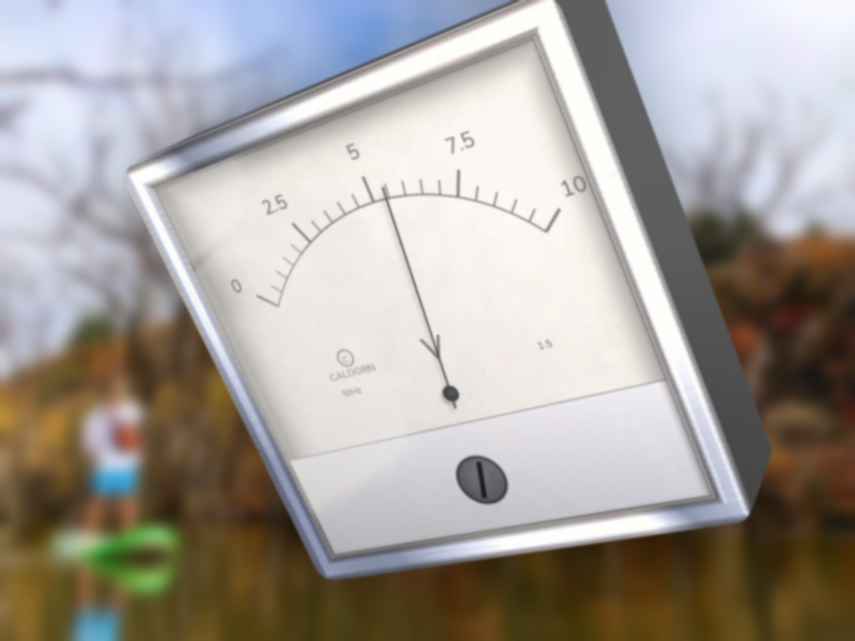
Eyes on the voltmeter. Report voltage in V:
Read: 5.5 V
